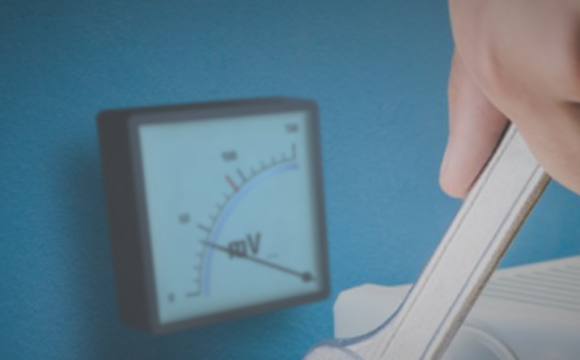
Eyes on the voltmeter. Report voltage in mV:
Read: 40 mV
